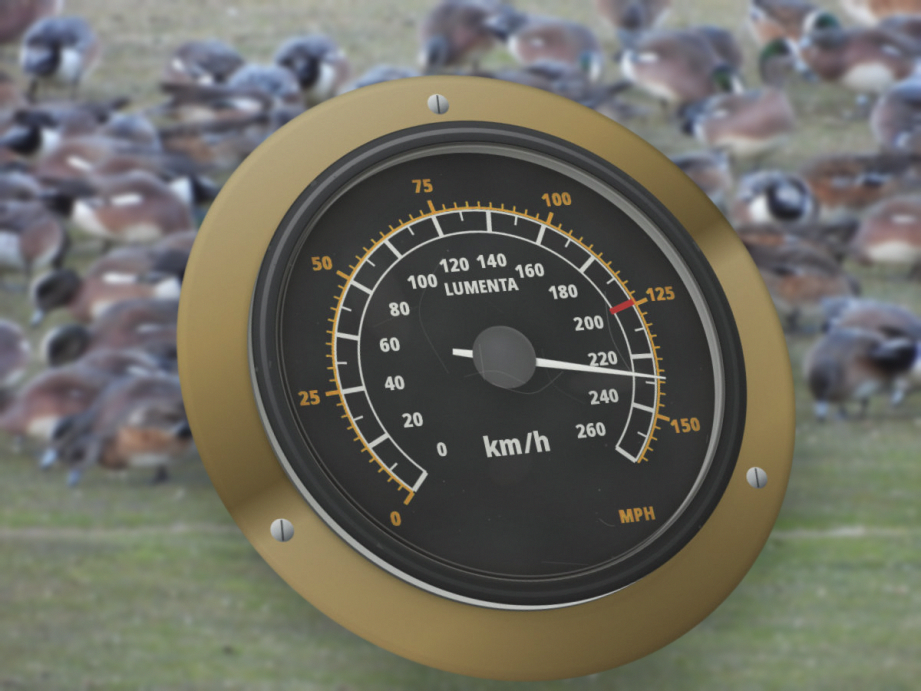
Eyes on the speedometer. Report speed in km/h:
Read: 230 km/h
